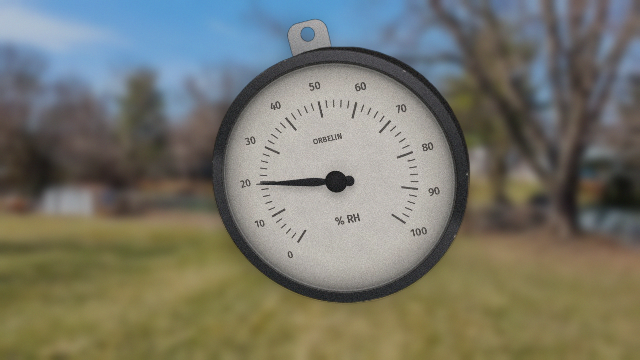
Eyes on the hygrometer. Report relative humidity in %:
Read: 20 %
